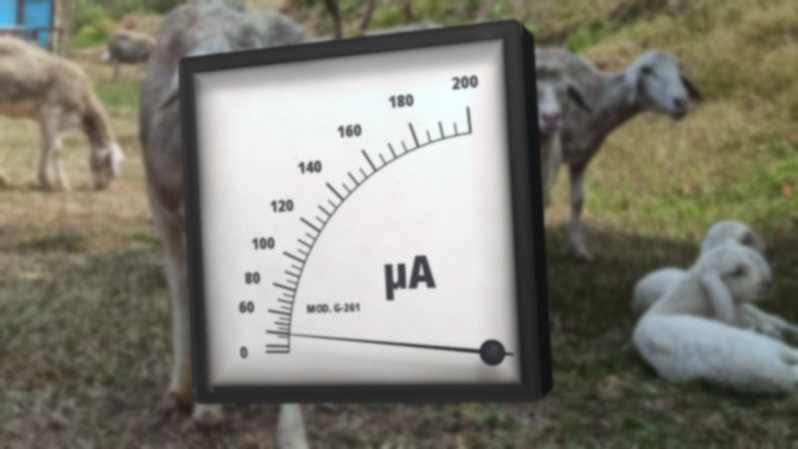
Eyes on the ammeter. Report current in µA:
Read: 40 µA
